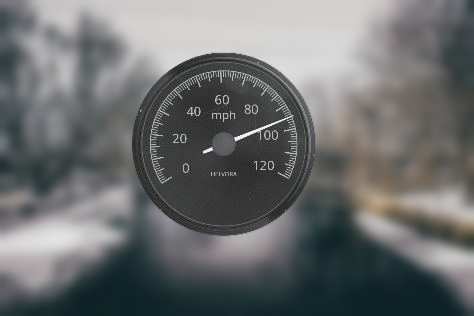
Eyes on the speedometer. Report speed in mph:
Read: 95 mph
